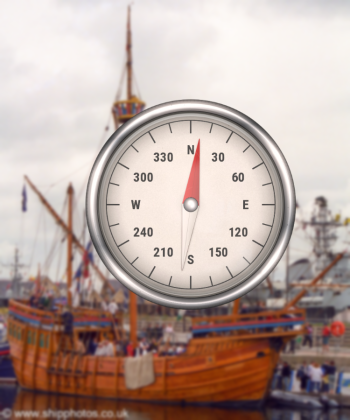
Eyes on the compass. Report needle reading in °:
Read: 7.5 °
